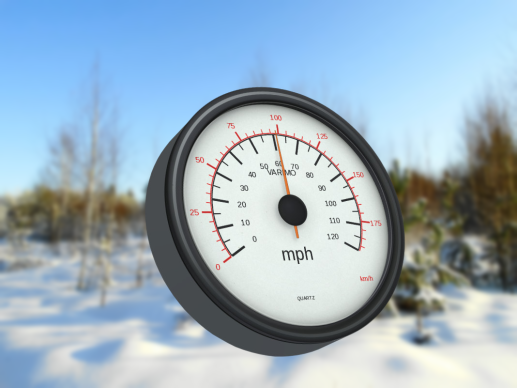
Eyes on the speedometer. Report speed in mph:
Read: 60 mph
